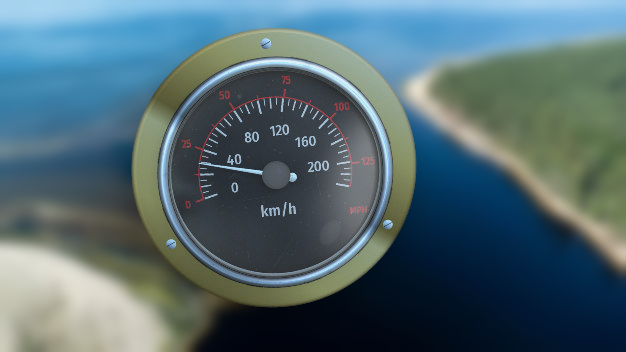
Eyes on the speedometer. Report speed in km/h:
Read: 30 km/h
